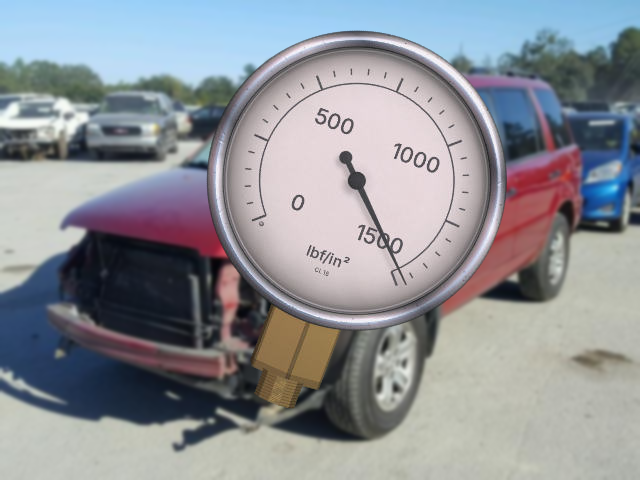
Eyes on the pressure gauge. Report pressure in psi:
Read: 1475 psi
